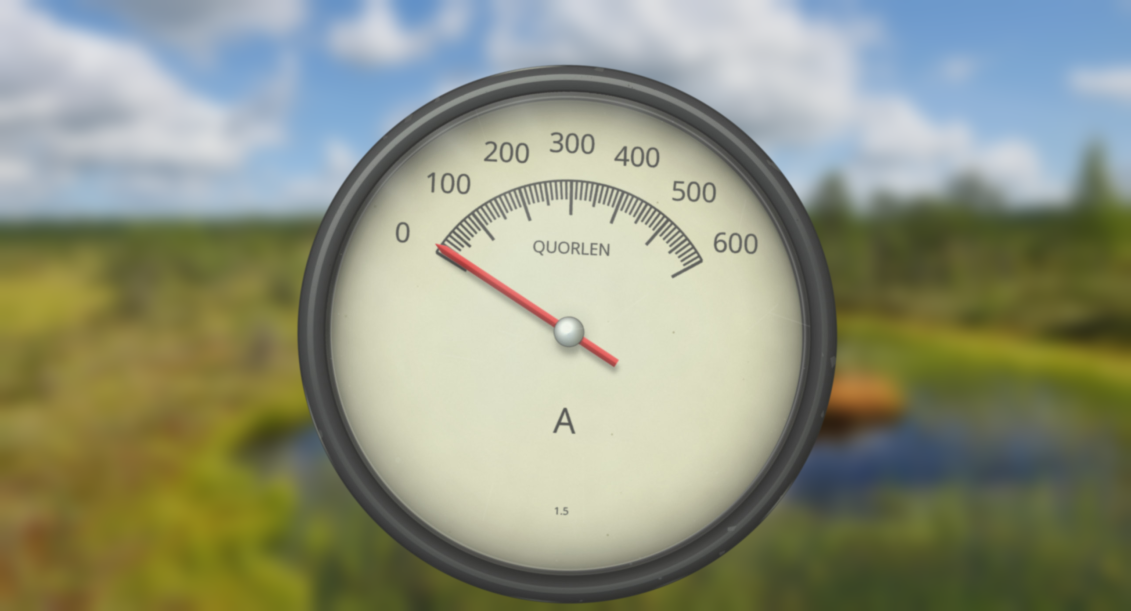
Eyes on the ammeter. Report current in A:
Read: 10 A
